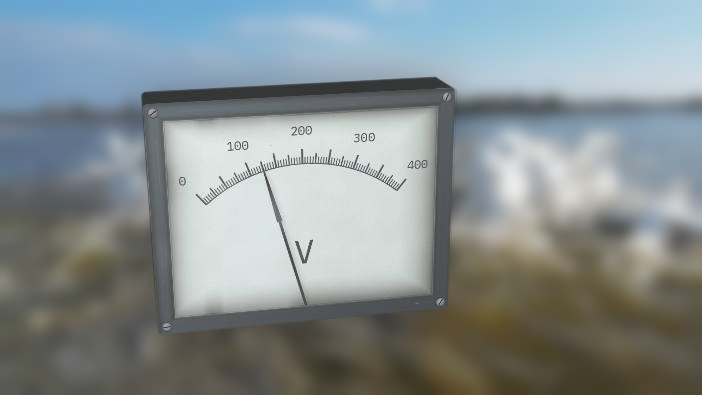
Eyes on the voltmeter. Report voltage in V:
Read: 125 V
